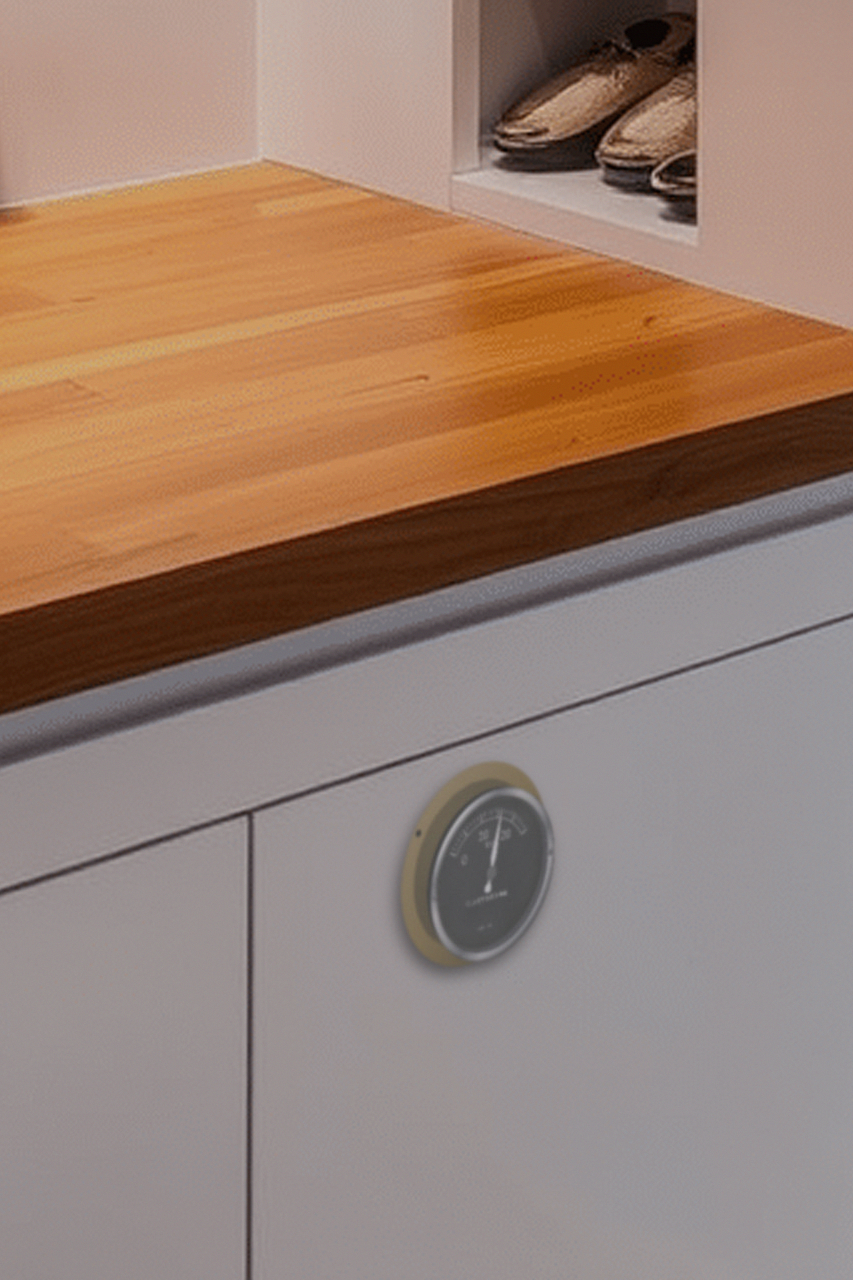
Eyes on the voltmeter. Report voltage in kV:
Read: 15 kV
